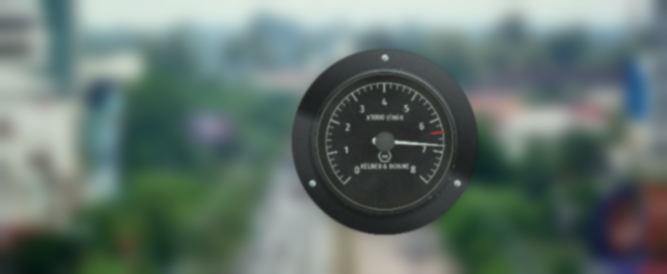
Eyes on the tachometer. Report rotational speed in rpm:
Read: 6800 rpm
